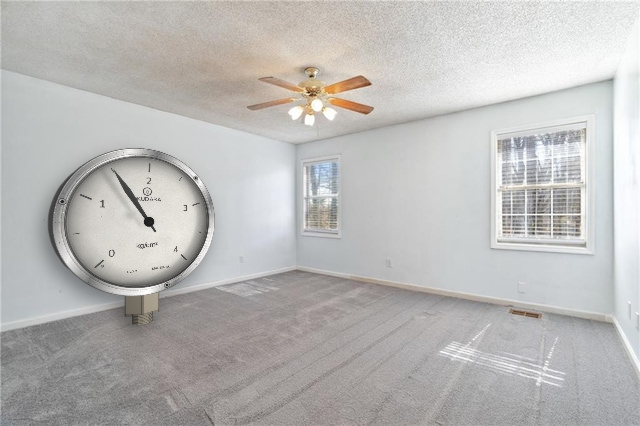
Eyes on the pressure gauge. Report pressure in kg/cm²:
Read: 1.5 kg/cm²
